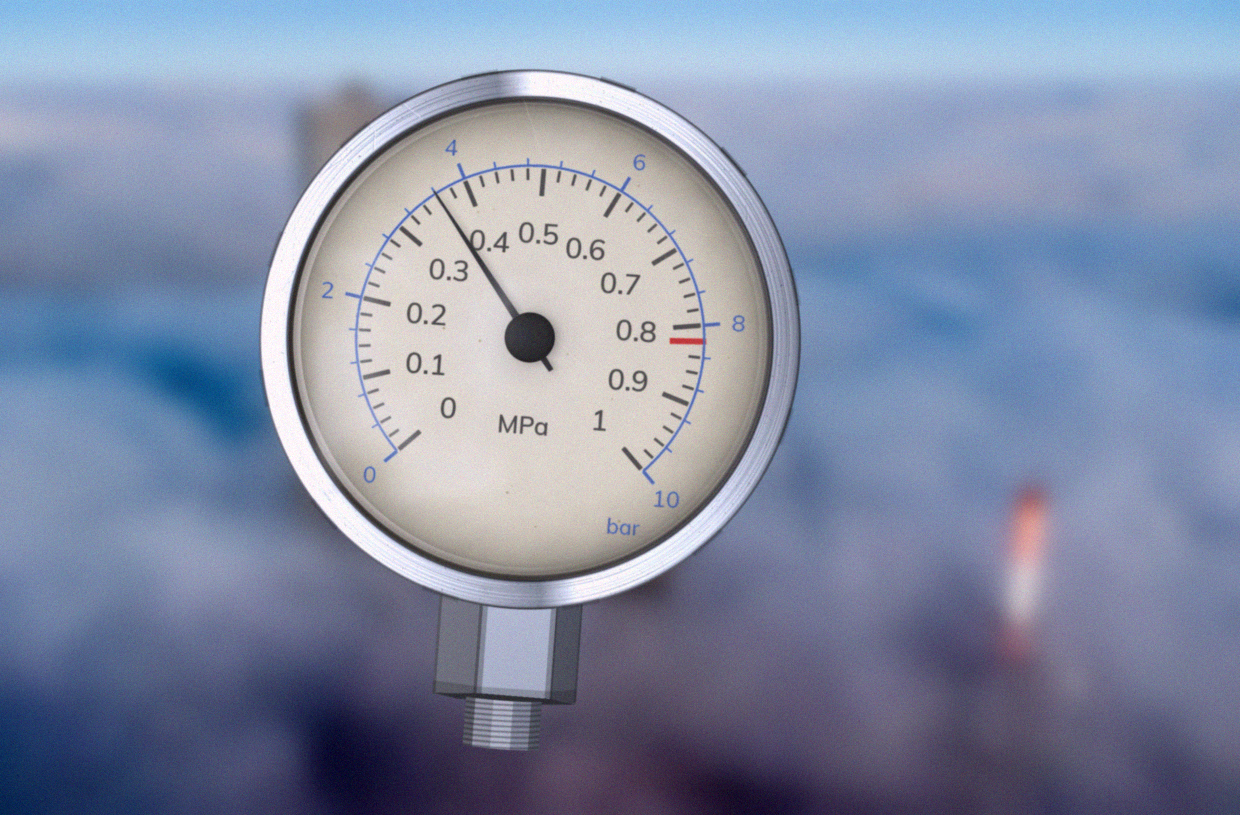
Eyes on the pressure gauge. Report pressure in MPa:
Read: 0.36 MPa
